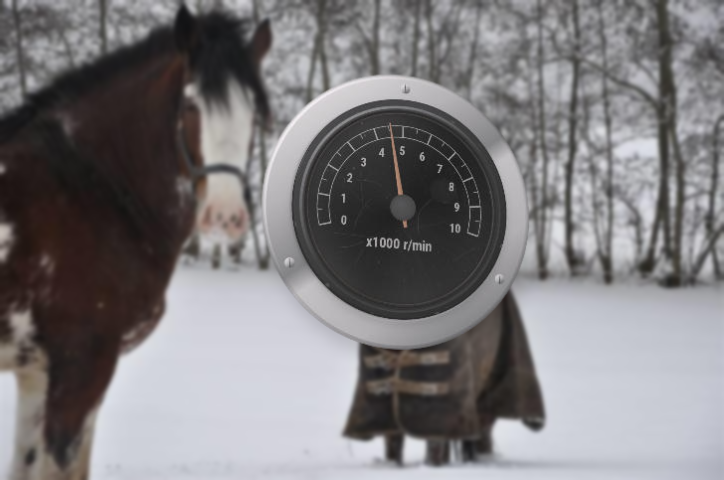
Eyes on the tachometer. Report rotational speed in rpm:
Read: 4500 rpm
